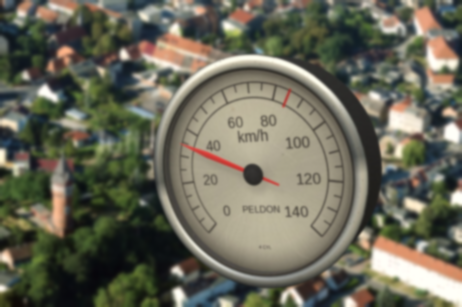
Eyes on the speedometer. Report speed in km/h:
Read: 35 km/h
